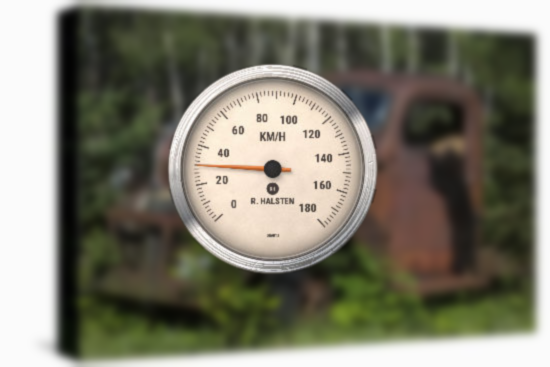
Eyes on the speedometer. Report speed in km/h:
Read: 30 km/h
